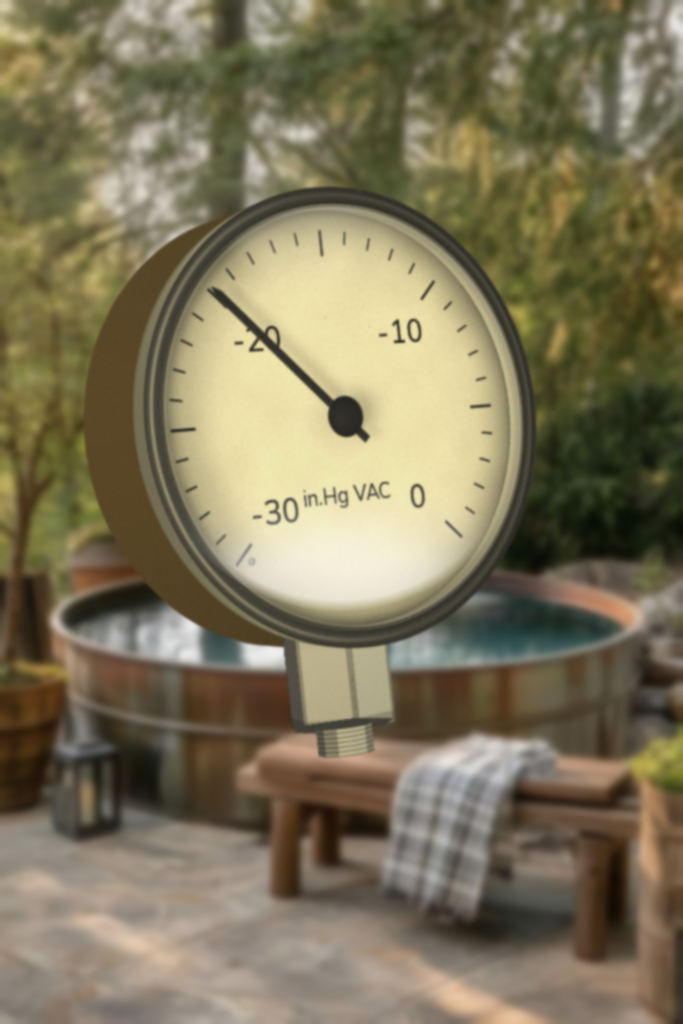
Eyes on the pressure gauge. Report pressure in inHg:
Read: -20 inHg
